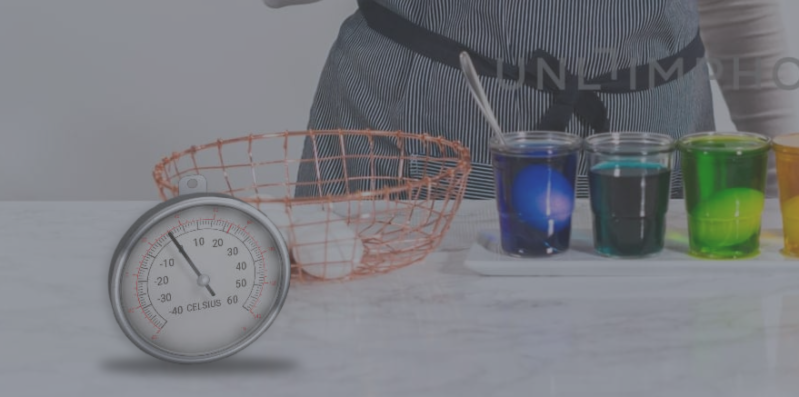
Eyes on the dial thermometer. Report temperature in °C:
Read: 0 °C
